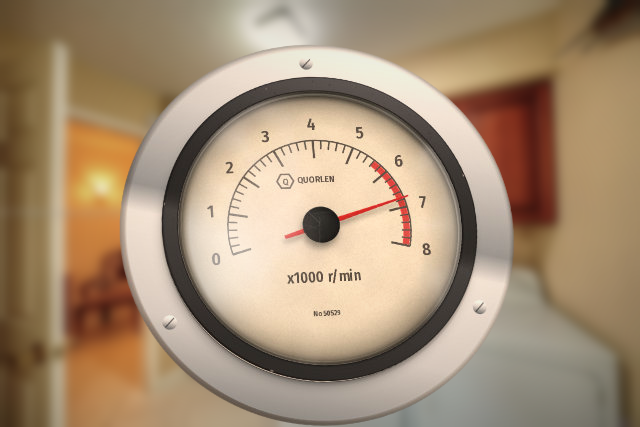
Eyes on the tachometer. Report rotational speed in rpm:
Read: 6800 rpm
